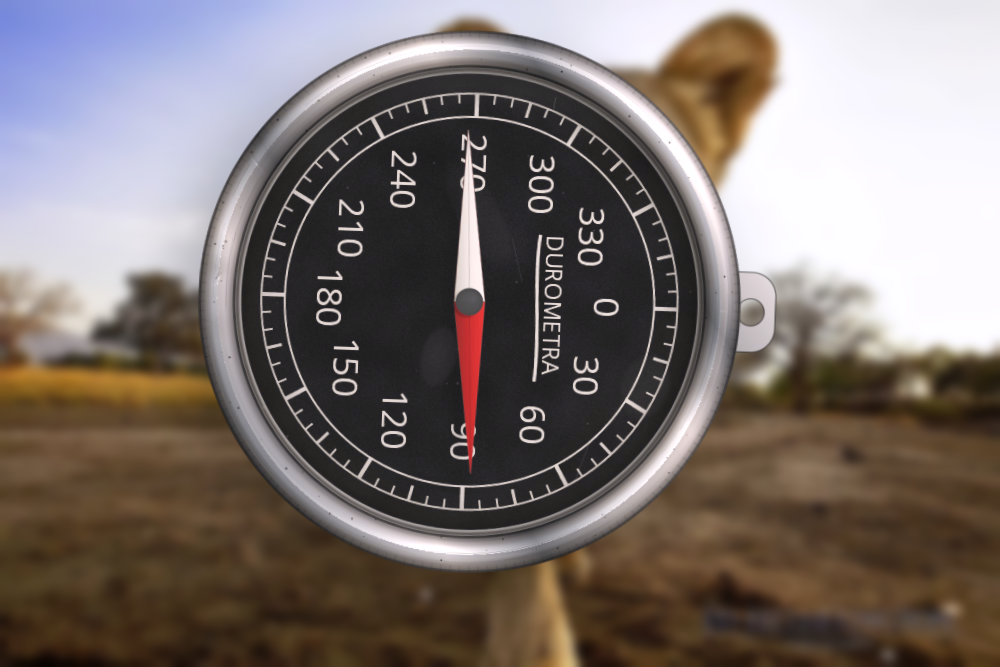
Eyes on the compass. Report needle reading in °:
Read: 87.5 °
